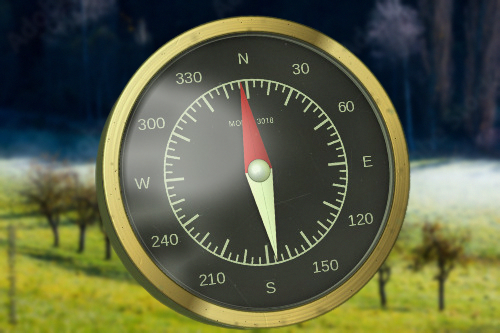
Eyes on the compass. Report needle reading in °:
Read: 355 °
